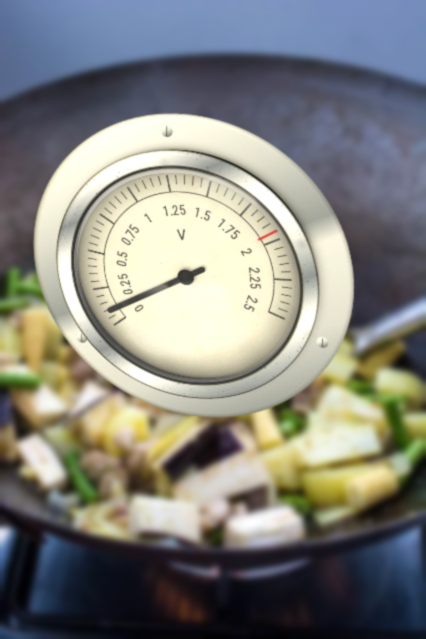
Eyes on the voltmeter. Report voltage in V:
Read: 0.1 V
